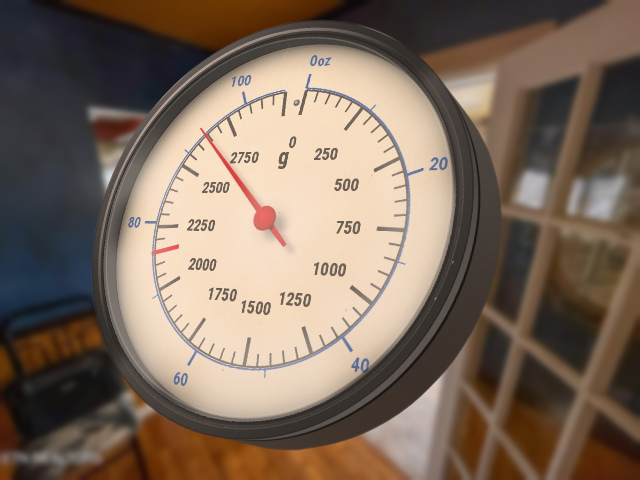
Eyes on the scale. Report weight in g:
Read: 2650 g
